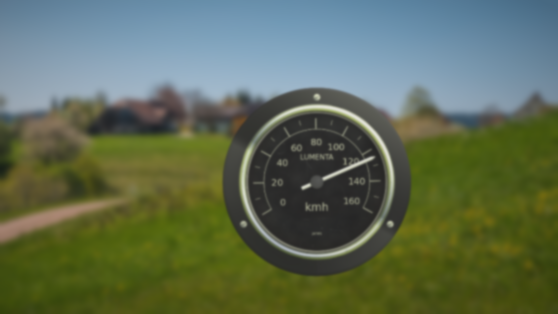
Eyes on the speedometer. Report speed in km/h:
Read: 125 km/h
